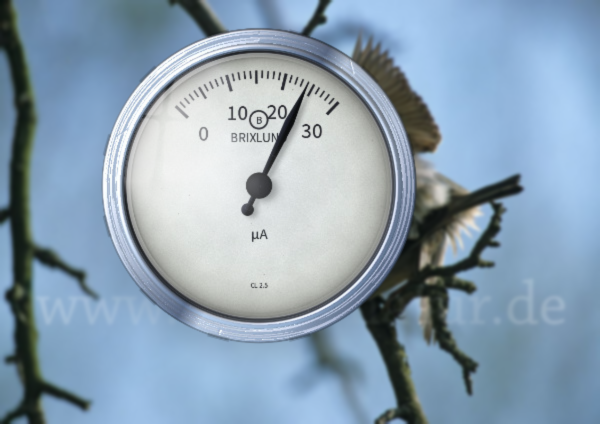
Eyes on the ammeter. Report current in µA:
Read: 24 µA
